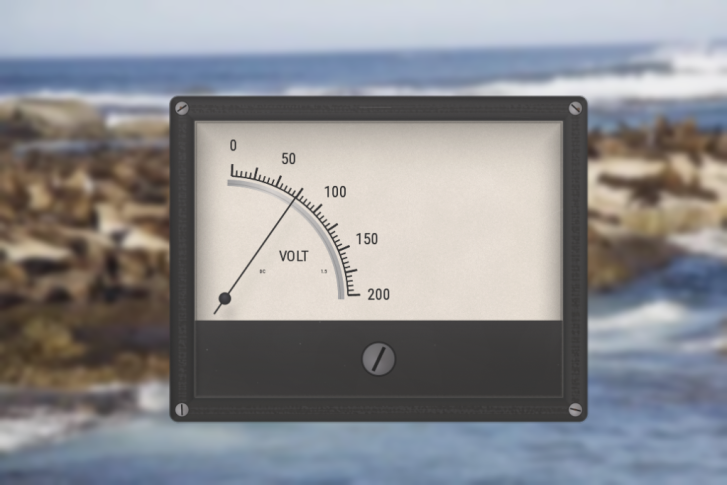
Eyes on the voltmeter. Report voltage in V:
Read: 75 V
